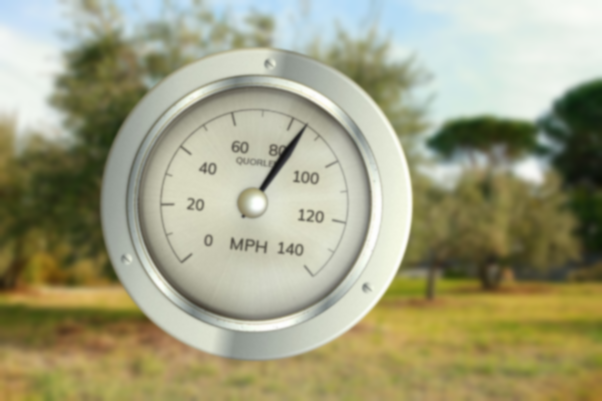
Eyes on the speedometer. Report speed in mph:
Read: 85 mph
